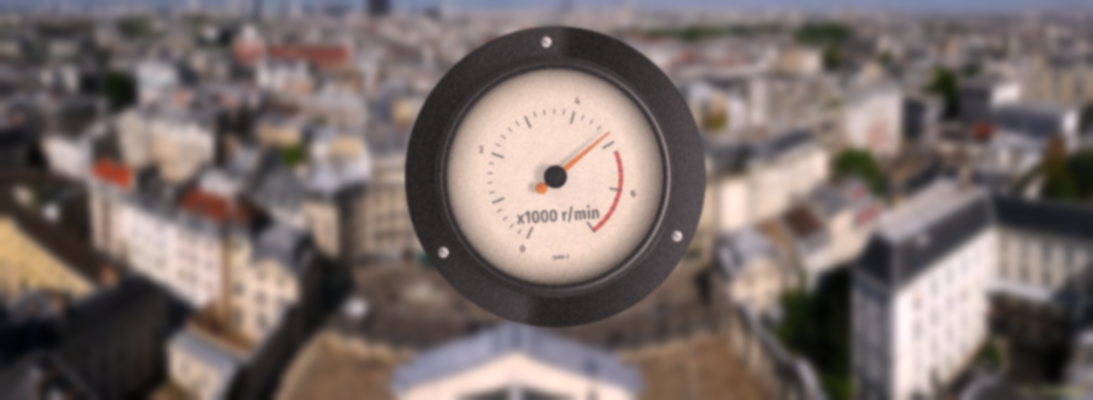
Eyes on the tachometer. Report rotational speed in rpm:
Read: 4800 rpm
